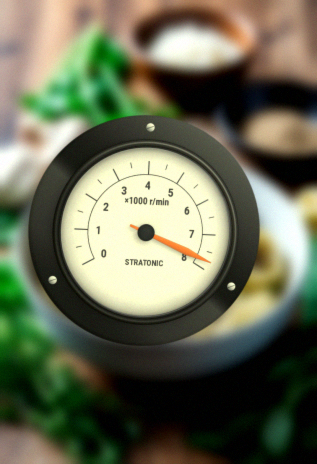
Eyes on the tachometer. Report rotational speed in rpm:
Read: 7750 rpm
